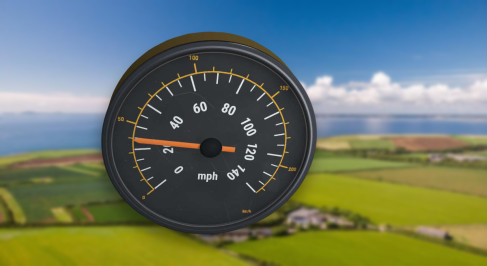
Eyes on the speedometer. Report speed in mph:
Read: 25 mph
